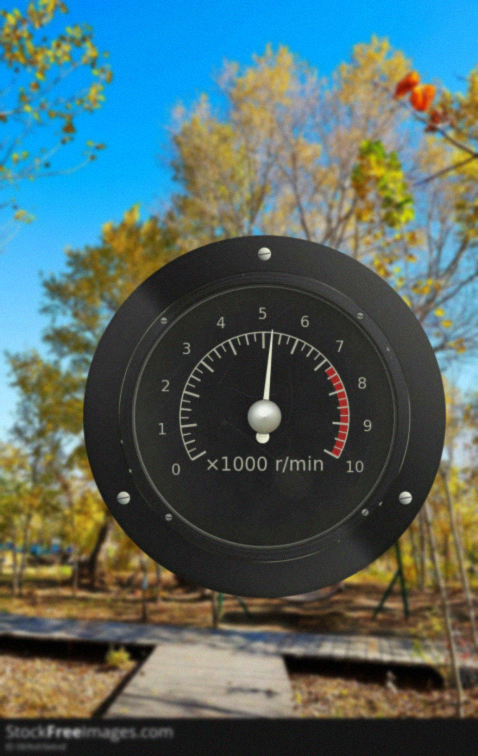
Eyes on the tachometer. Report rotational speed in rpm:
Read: 5250 rpm
